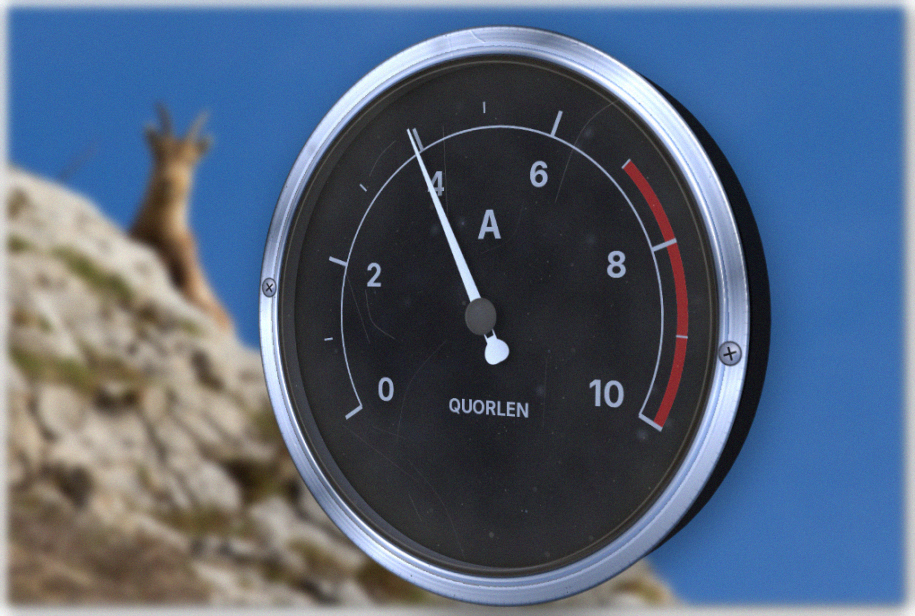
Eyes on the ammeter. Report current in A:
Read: 4 A
